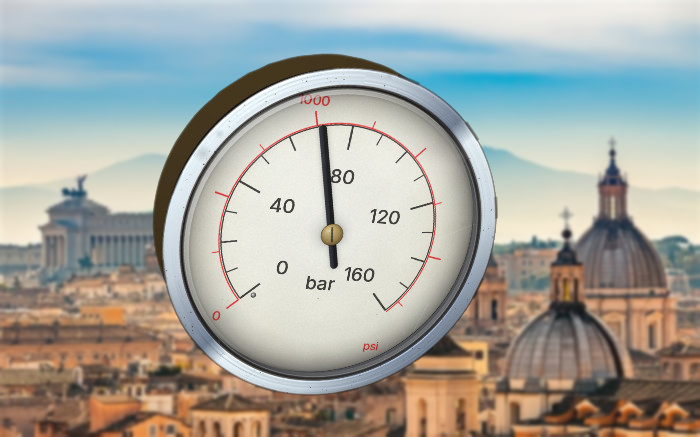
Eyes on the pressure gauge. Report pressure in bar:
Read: 70 bar
